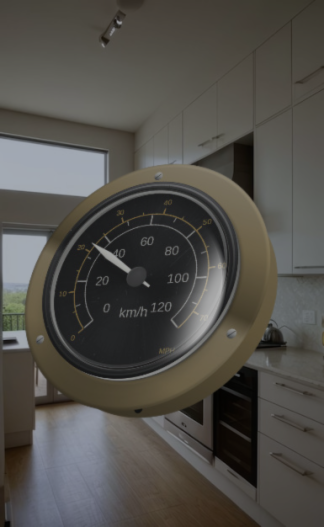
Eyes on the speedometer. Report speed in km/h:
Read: 35 km/h
